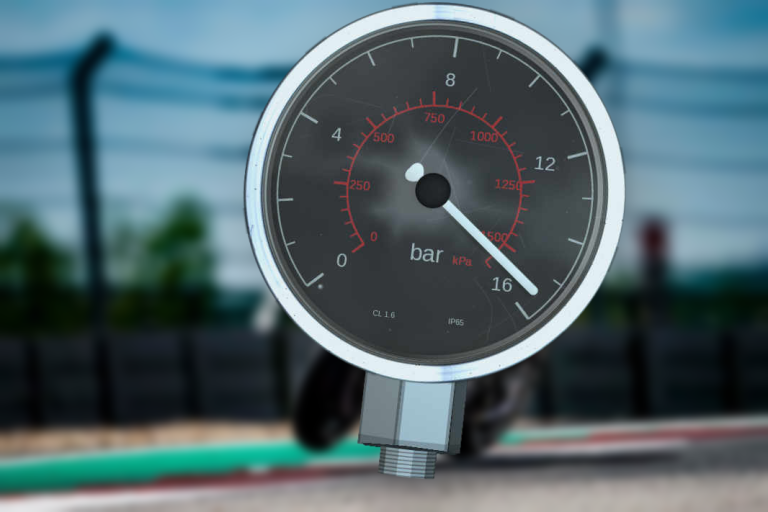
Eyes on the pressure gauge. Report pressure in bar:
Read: 15.5 bar
